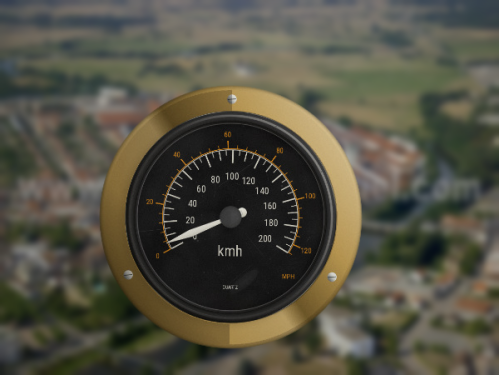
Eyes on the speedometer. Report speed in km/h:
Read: 5 km/h
